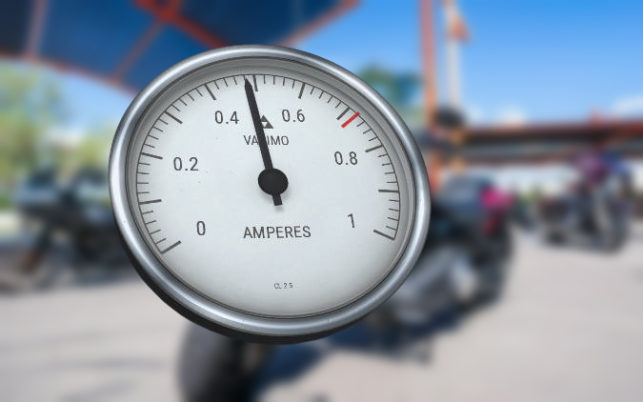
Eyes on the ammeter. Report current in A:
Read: 0.48 A
